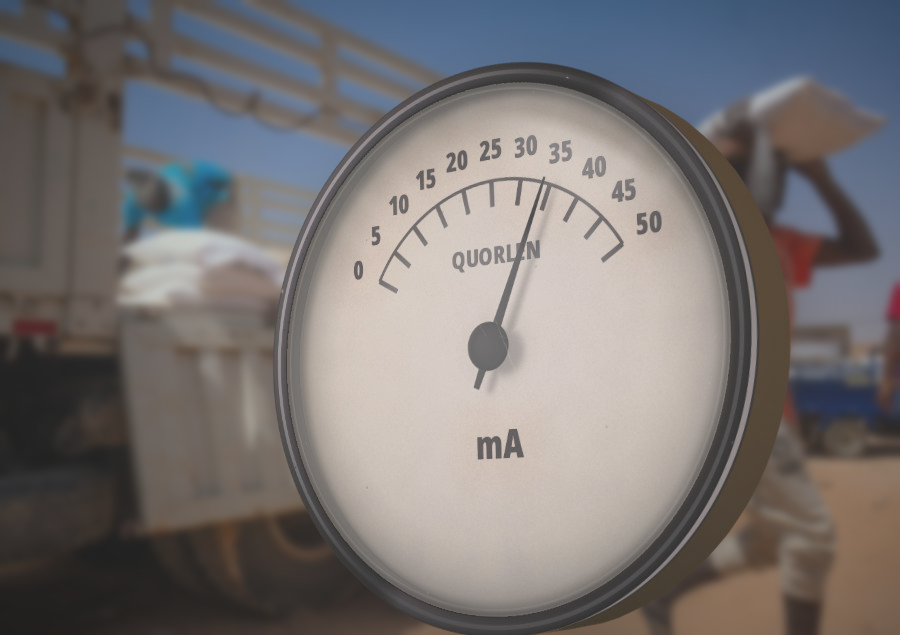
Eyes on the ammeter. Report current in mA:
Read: 35 mA
